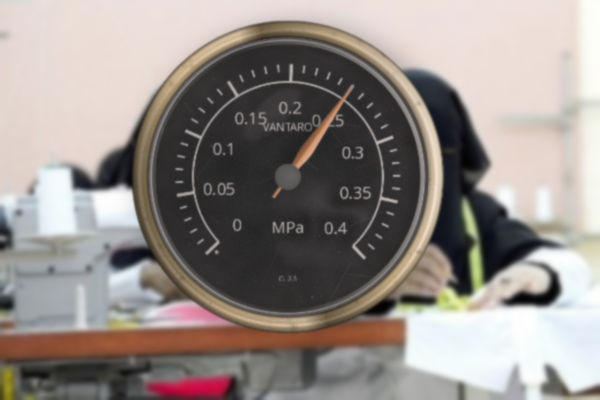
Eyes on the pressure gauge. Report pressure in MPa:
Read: 0.25 MPa
